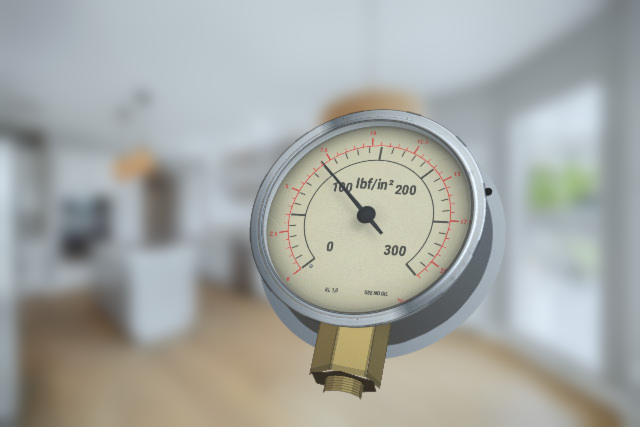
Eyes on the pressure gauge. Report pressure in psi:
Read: 100 psi
